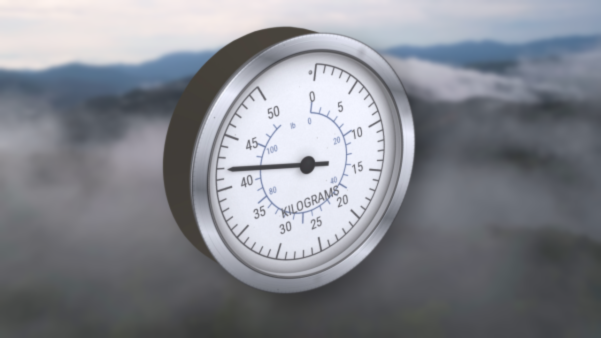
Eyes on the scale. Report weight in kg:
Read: 42 kg
